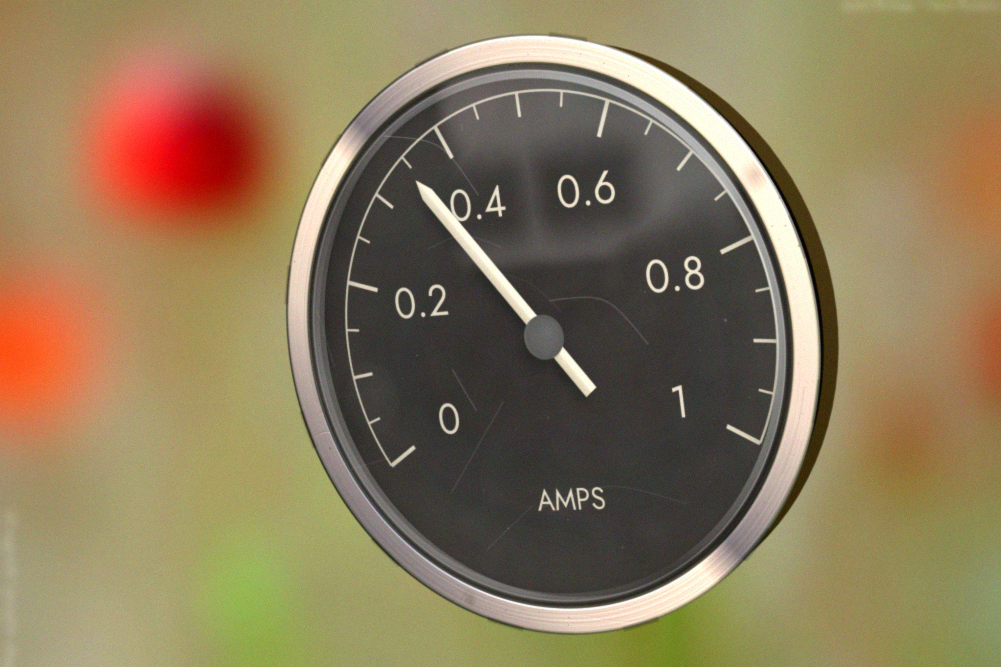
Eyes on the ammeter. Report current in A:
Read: 0.35 A
